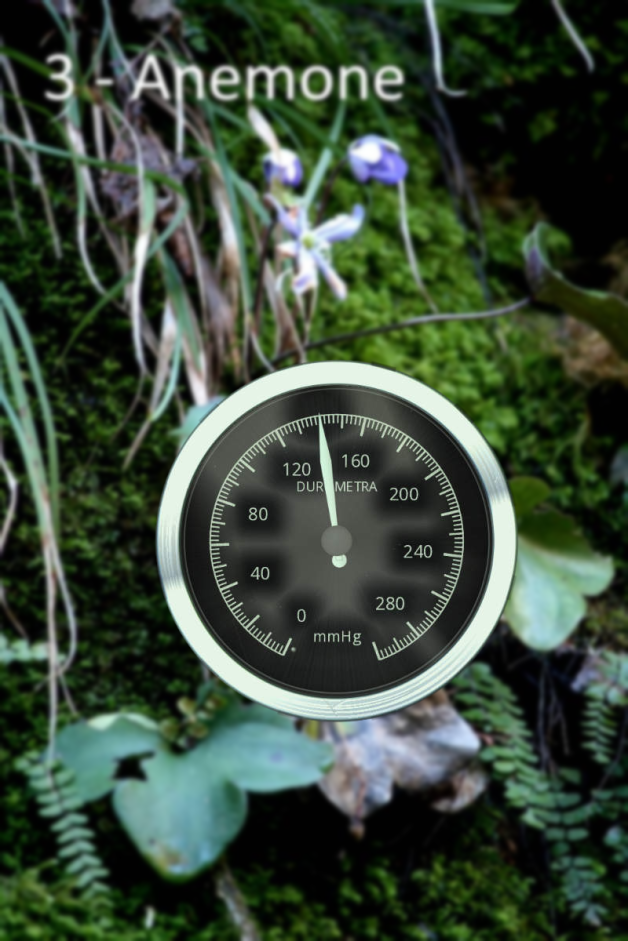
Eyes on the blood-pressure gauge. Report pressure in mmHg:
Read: 140 mmHg
